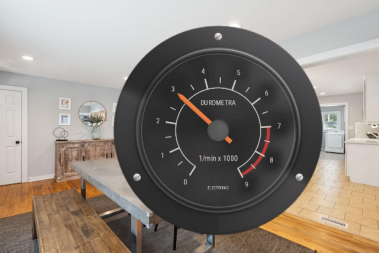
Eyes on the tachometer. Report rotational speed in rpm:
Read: 3000 rpm
